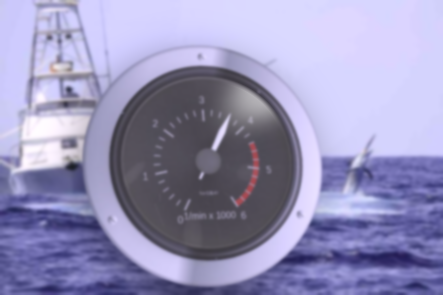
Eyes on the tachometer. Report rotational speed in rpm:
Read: 3600 rpm
